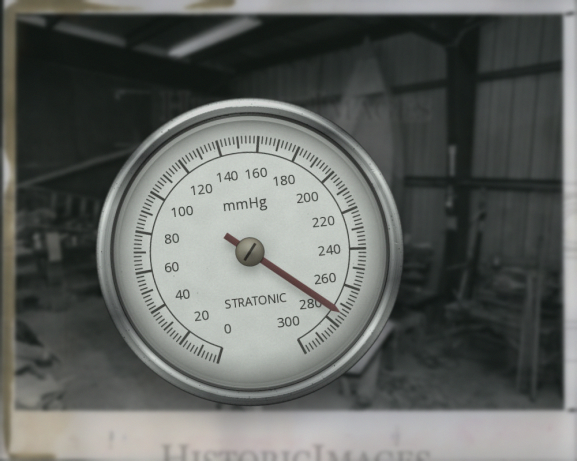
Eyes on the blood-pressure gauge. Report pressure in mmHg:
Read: 274 mmHg
